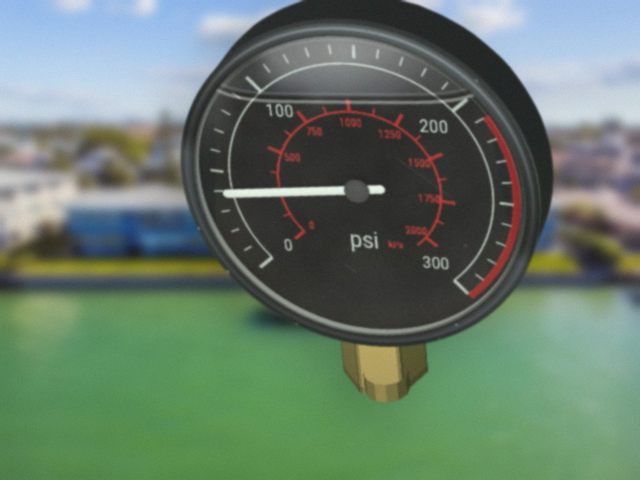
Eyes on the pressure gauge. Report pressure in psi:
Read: 40 psi
